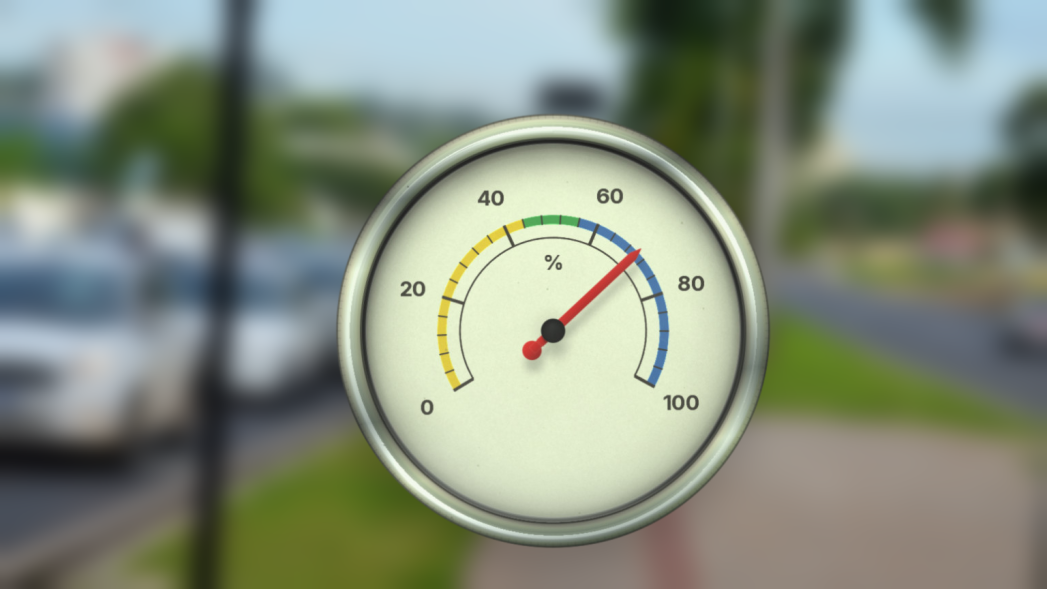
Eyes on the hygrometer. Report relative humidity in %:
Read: 70 %
